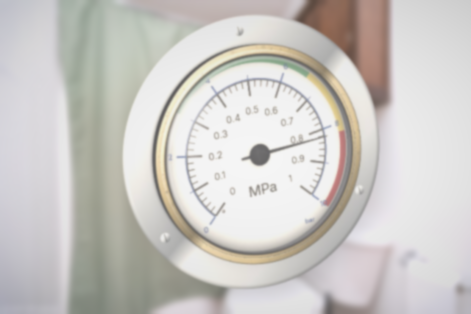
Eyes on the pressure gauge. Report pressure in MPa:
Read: 0.82 MPa
